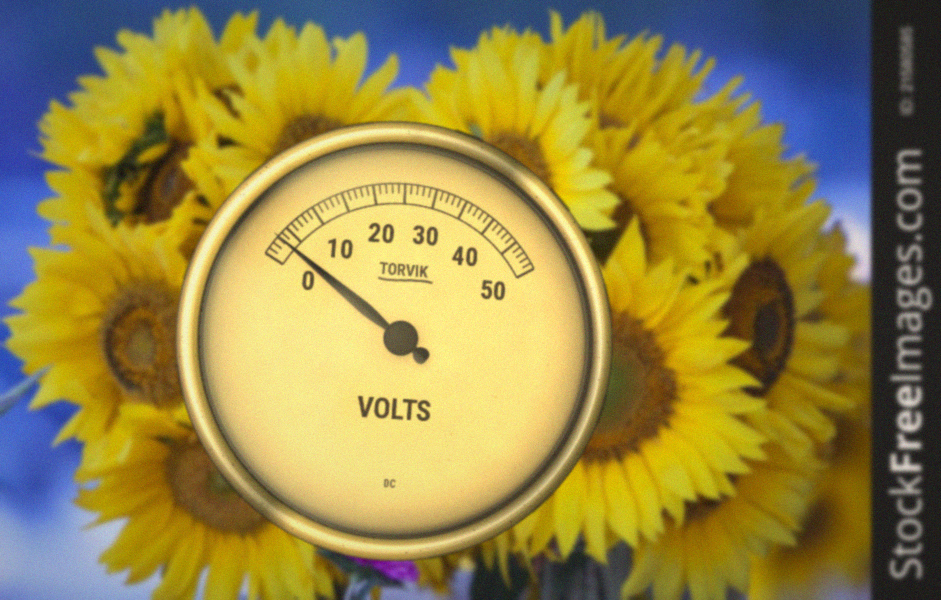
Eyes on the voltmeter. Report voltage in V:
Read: 3 V
